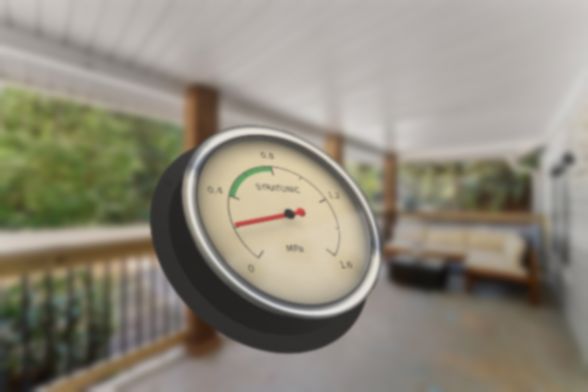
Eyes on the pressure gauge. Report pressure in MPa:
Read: 0.2 MPa
